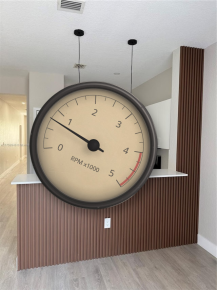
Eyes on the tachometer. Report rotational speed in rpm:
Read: 750 rpm
